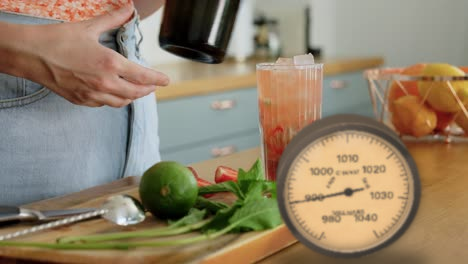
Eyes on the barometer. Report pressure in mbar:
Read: 990 mbar
